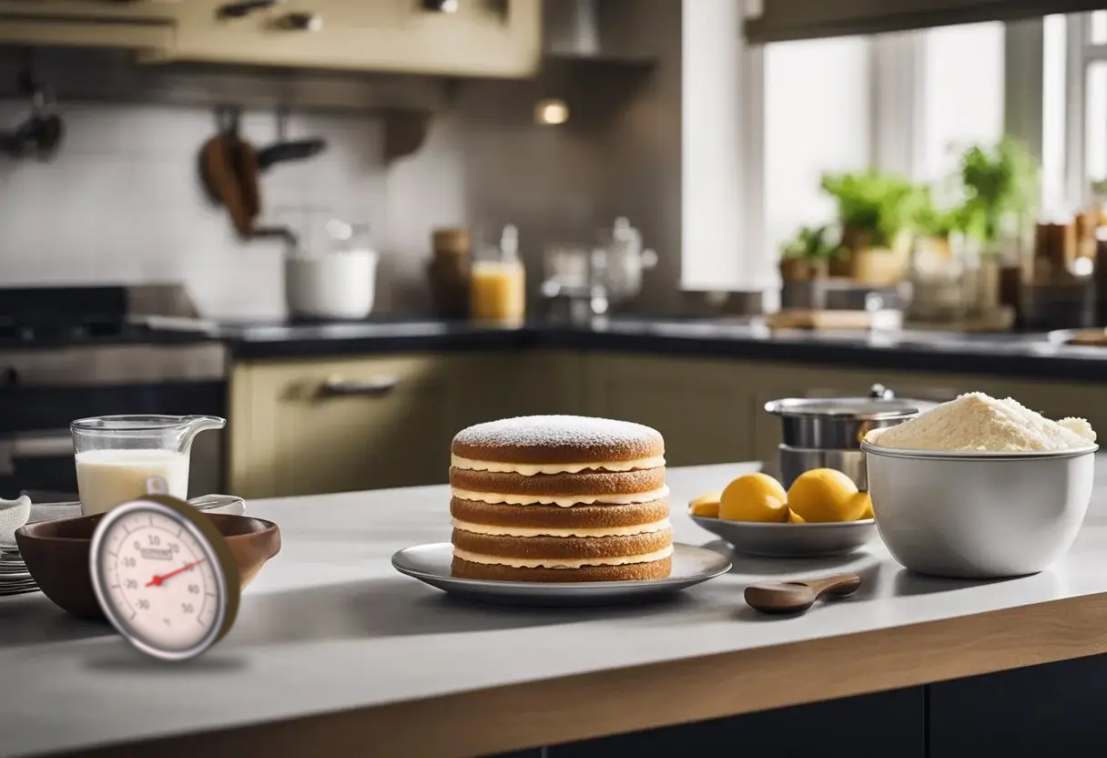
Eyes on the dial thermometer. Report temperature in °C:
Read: 30 °C
